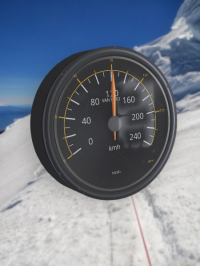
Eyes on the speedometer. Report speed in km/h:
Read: 120 km/h
